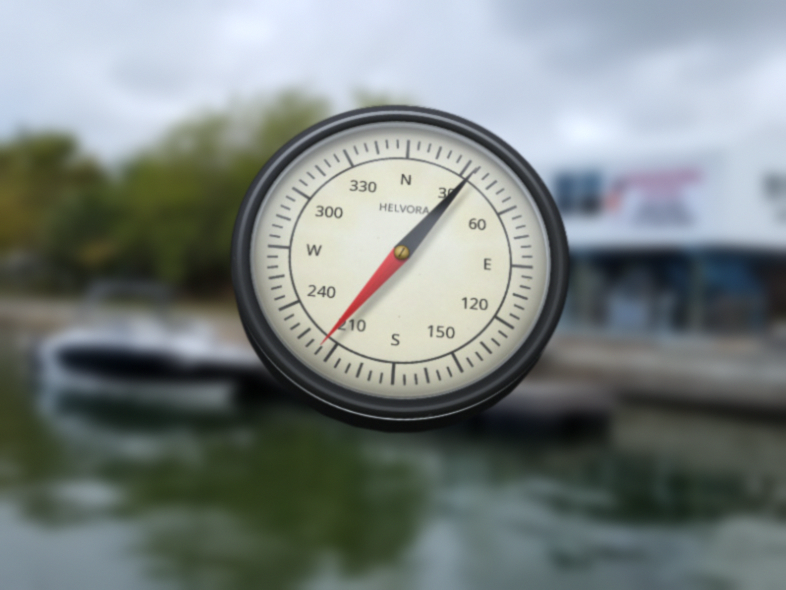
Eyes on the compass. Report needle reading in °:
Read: 215 °
